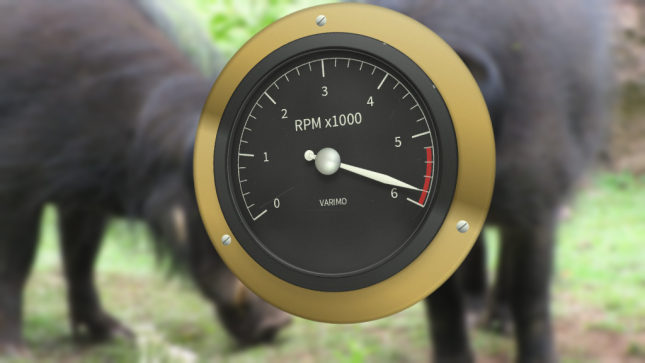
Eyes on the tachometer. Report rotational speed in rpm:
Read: 5800 rpm
